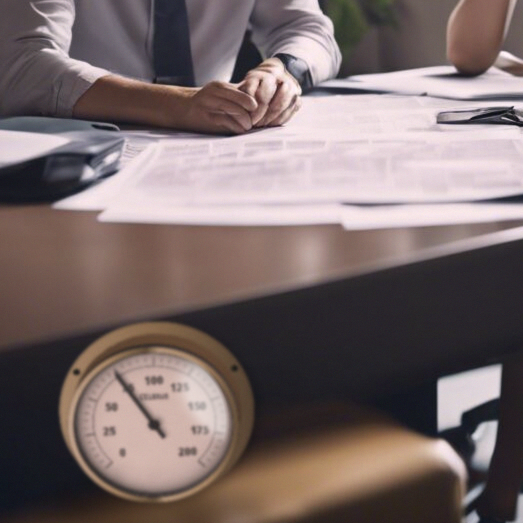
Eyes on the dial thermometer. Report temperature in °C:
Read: 75 °C
